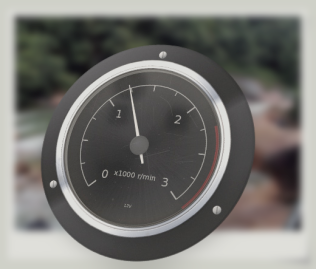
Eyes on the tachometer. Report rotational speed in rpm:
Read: 1250 rpm
